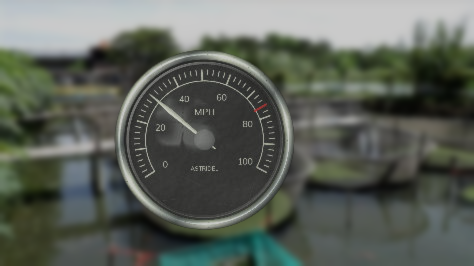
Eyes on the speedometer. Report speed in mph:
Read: 30 mph
